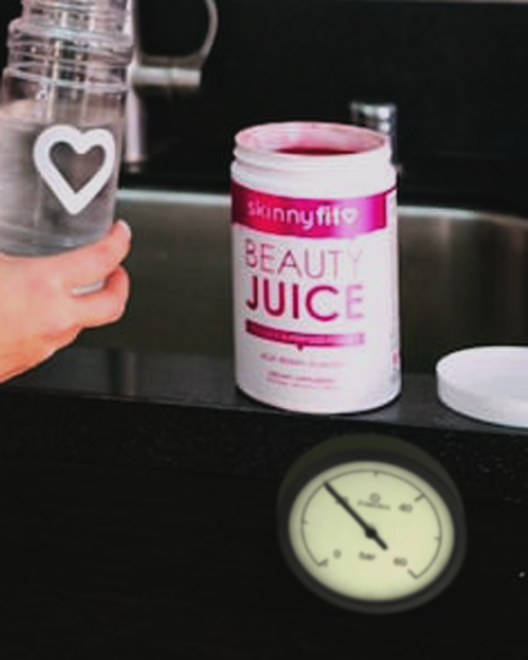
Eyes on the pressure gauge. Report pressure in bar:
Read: 20 bar
